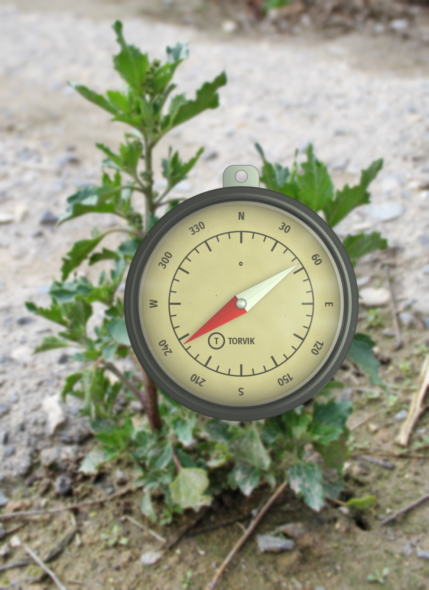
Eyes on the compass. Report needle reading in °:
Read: 235 °
